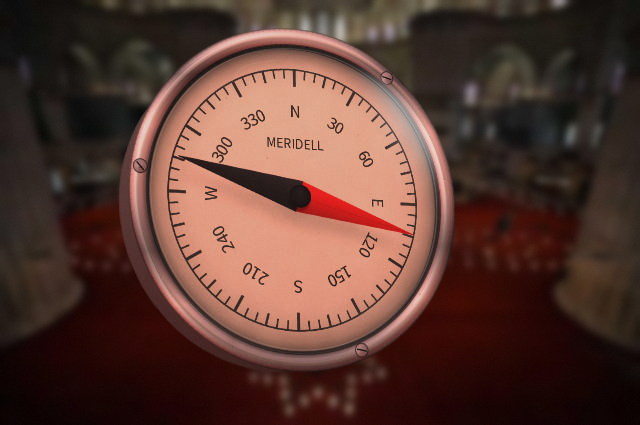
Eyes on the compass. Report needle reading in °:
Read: 105 °
